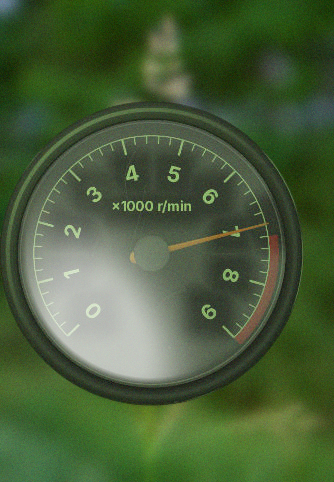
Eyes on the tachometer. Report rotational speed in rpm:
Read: 7000 rpm
